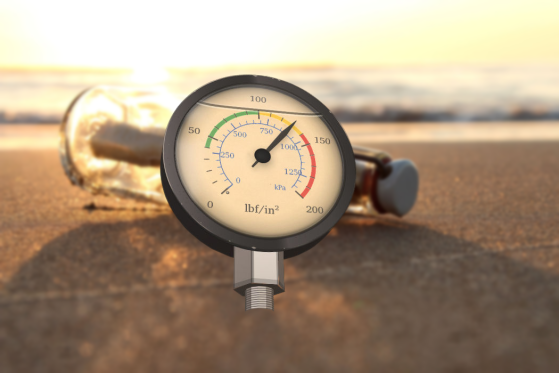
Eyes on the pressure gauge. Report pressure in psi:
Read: 130 psi
